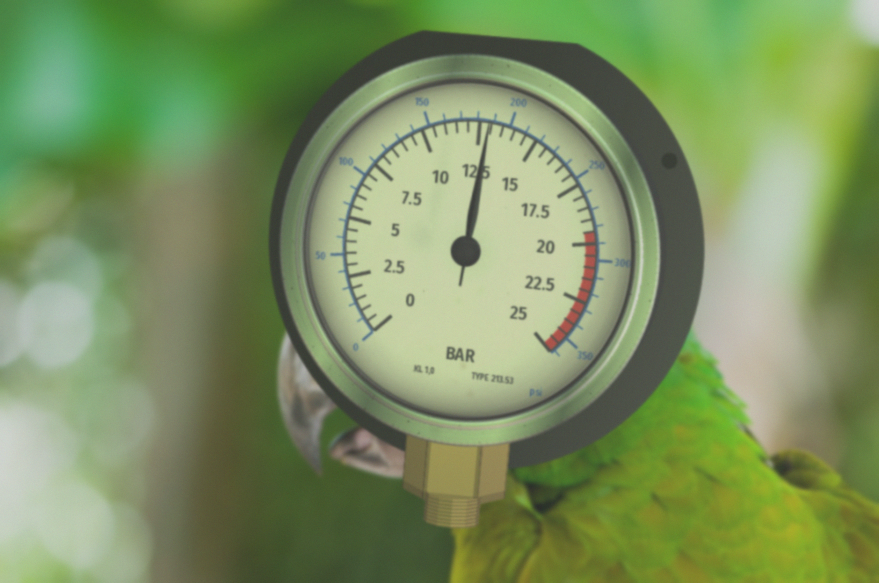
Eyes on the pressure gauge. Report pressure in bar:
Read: 13 bar
